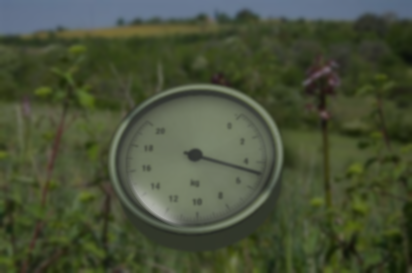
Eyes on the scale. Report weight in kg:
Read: 5 kg
